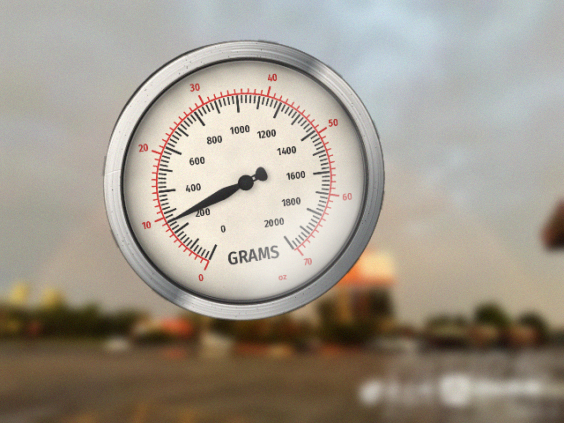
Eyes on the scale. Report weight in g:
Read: 260 g
